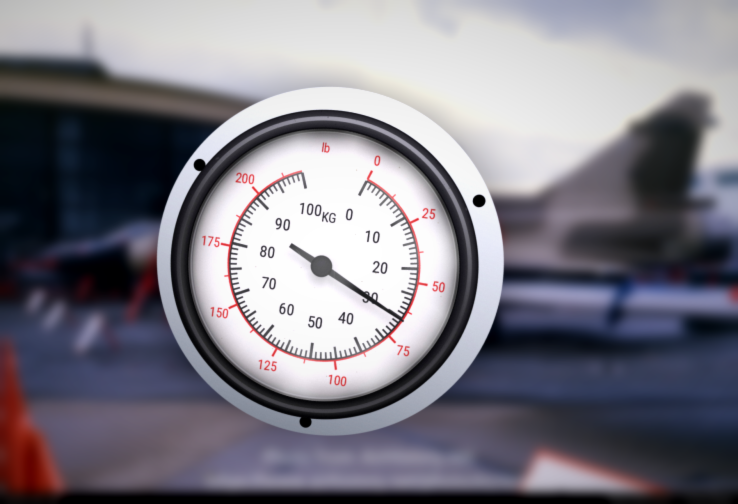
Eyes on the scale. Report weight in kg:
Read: 30 kg
